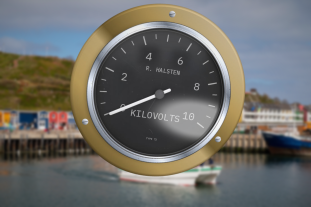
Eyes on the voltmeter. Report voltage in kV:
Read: 0 kV
